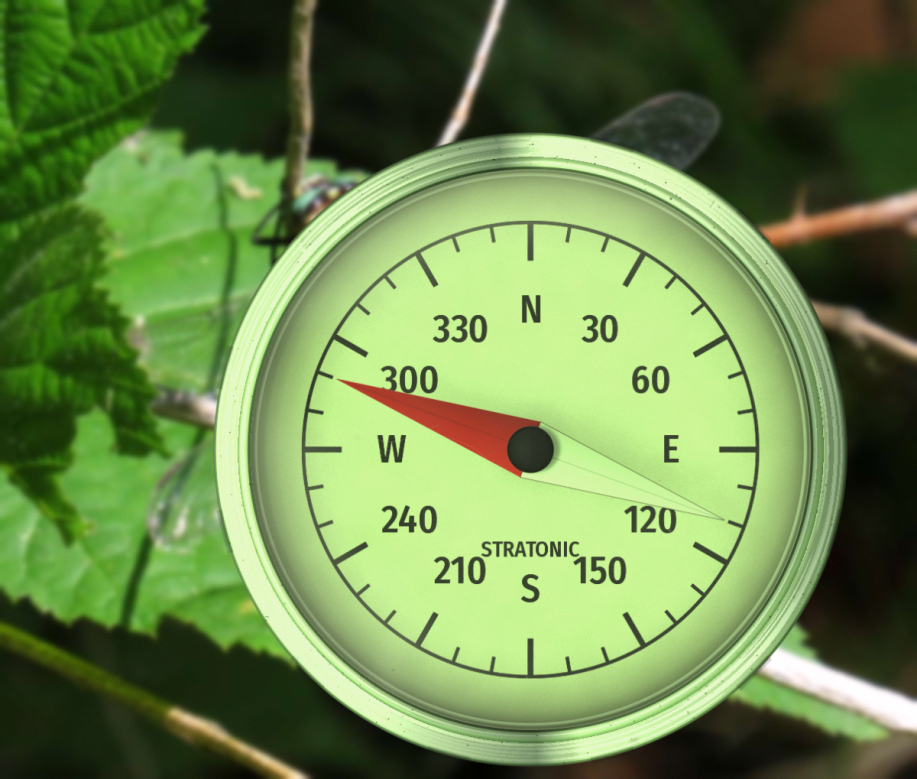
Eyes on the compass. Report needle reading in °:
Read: 290 °
